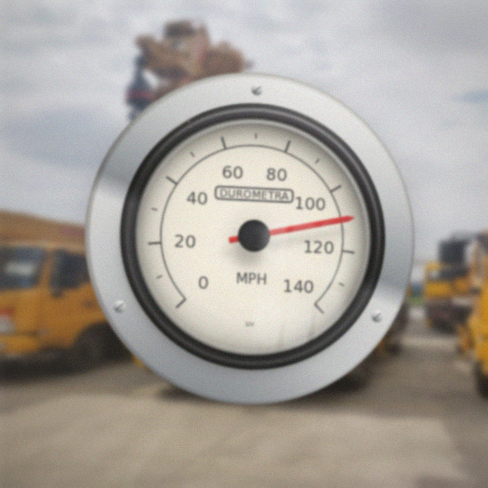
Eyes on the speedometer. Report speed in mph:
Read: 110 mph
